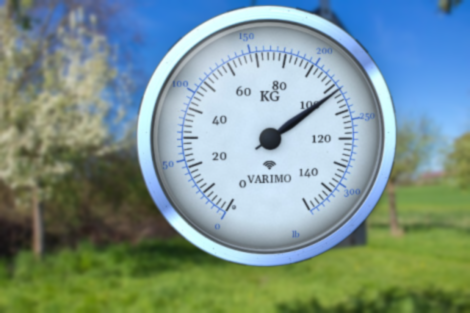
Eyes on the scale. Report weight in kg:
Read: 102 kg
